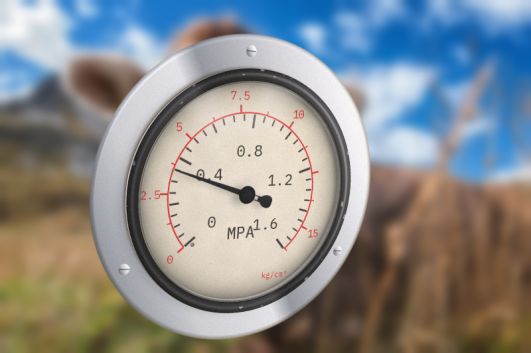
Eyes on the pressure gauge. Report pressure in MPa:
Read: 0.35 MPa
